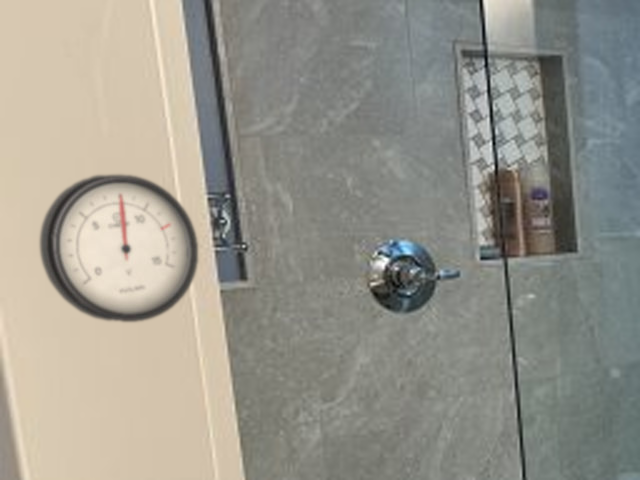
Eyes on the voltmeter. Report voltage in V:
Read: 8 V
